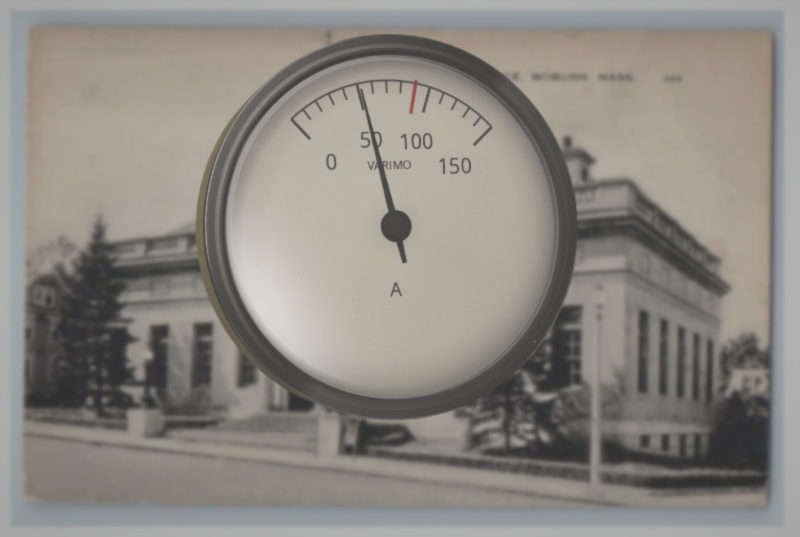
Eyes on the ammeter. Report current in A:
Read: 50 A
